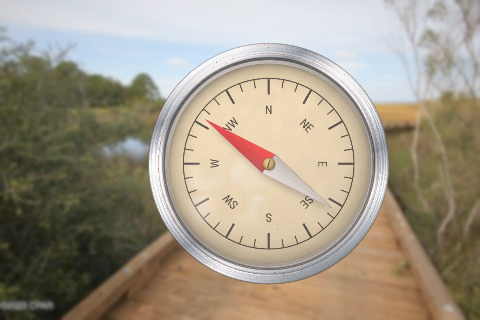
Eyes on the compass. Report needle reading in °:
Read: 305 °
